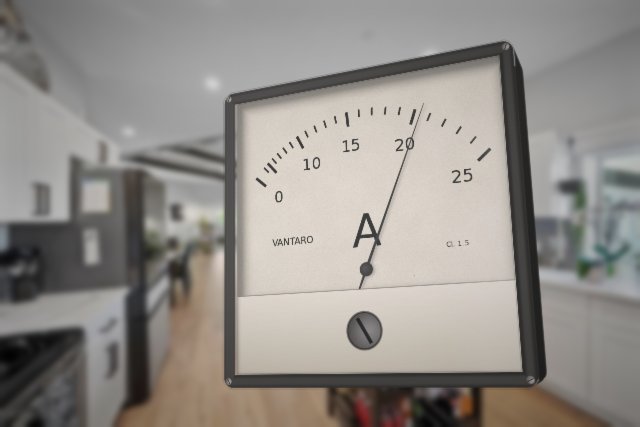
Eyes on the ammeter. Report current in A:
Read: 20.5 A
